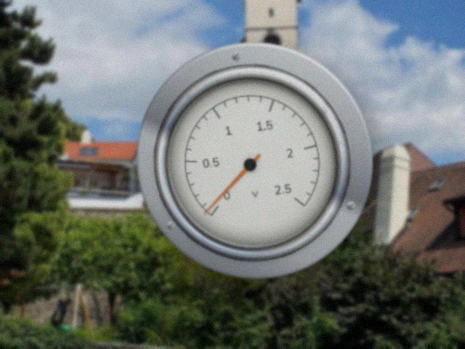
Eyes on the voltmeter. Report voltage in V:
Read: 0.05 V
